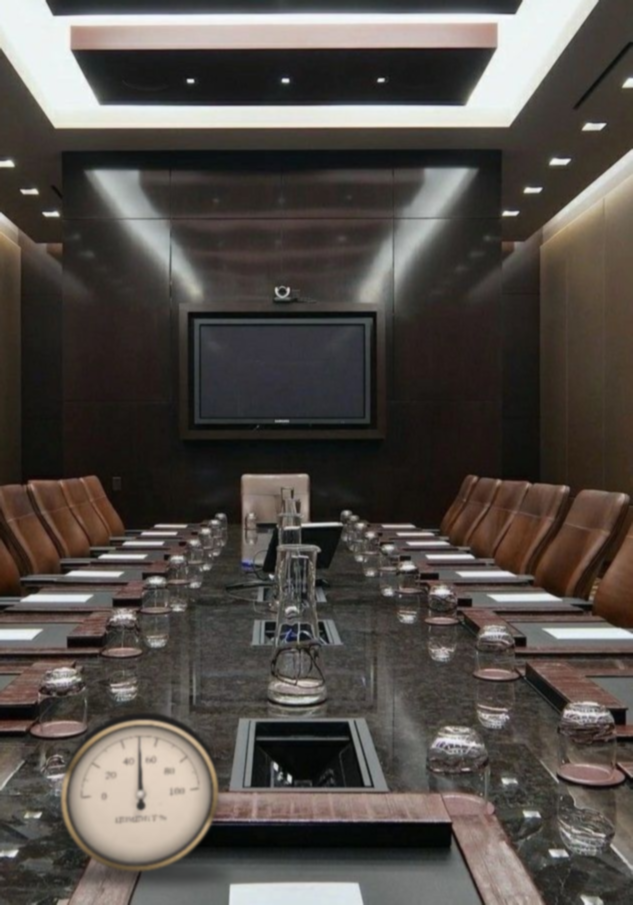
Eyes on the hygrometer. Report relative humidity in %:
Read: 50 %
